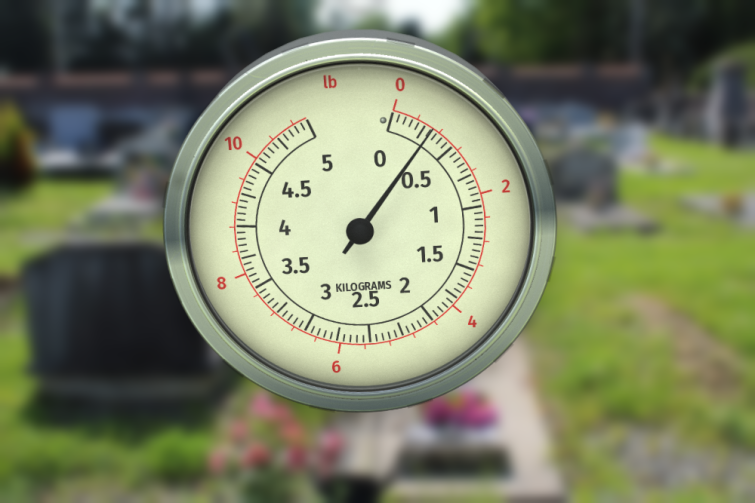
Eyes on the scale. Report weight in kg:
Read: 0.3 kg
